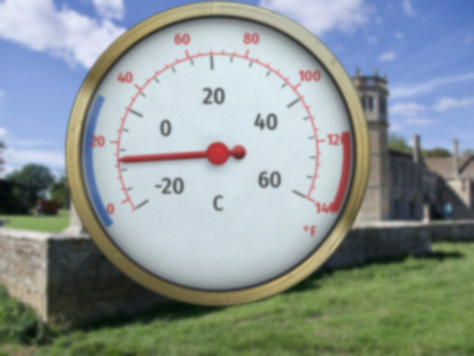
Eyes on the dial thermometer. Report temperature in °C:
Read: -10 °C
